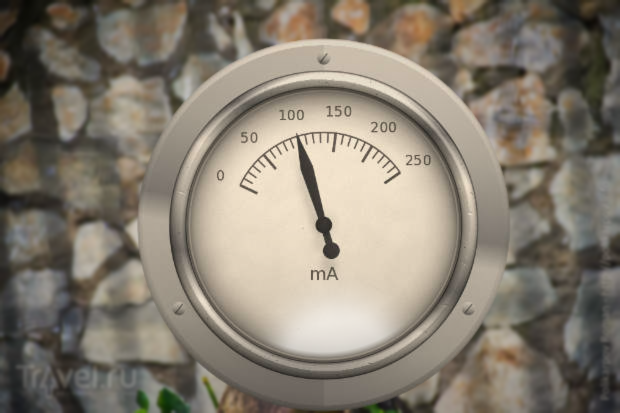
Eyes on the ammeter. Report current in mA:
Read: 100 mA
